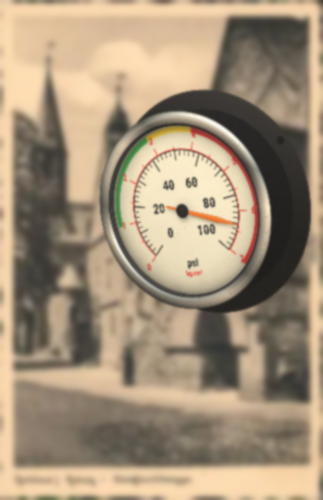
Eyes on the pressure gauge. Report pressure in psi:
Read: 90 psi
